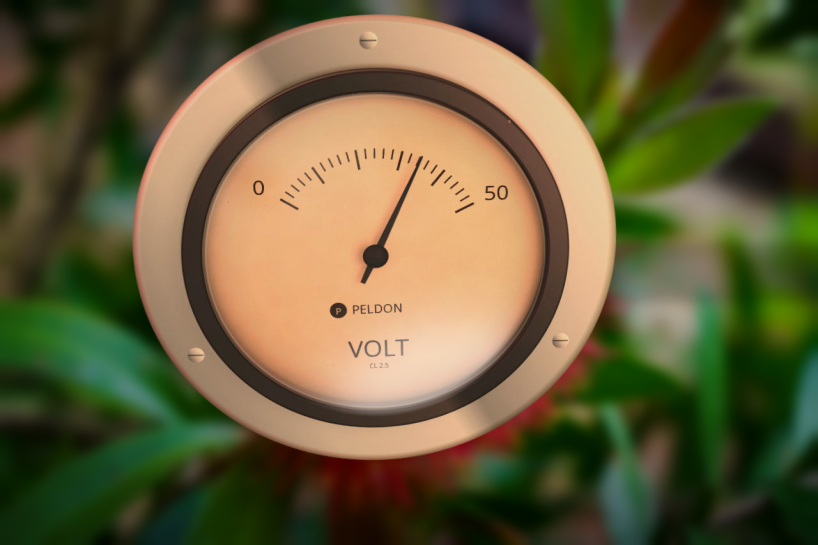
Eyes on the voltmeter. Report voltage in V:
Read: 34 V
